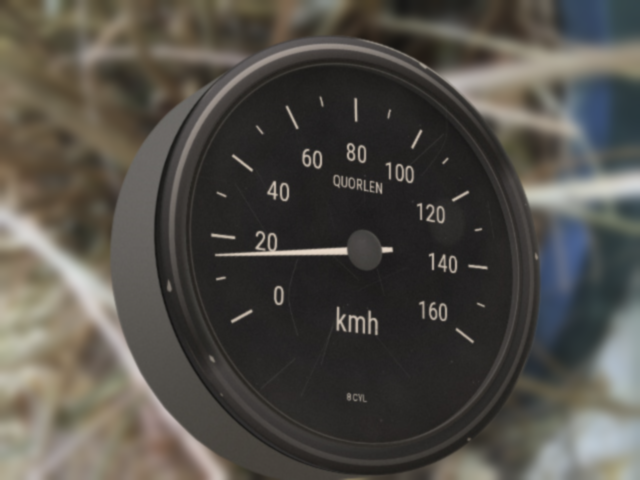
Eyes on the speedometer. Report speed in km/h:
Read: 15 km/h
